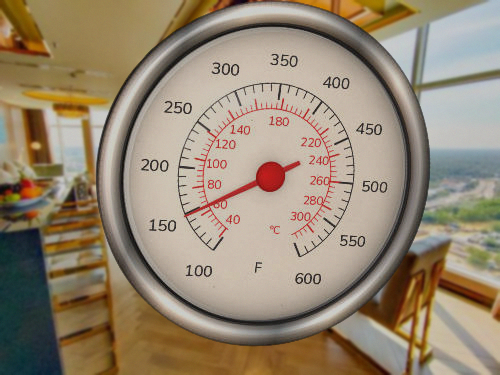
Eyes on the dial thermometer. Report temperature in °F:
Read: 150 °F
